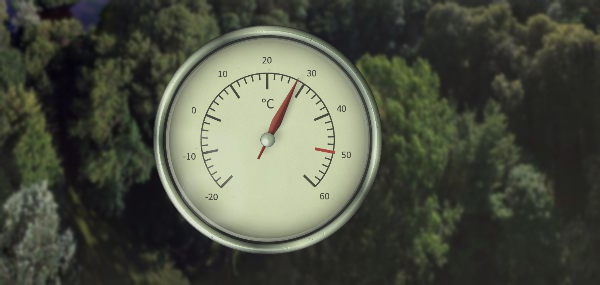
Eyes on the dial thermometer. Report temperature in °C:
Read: 28 °C
